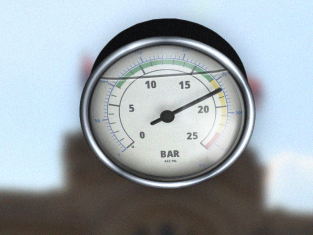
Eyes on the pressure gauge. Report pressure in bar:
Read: 18 bar
